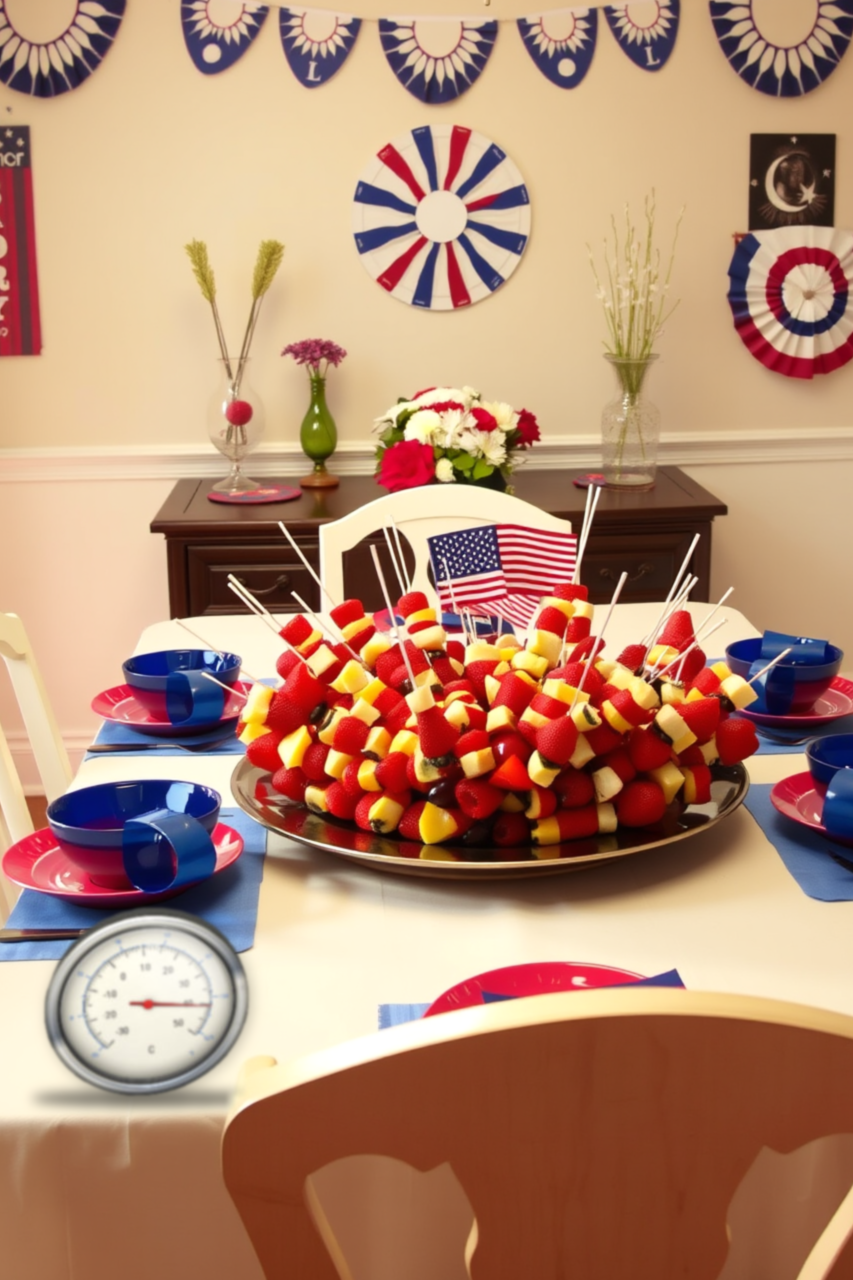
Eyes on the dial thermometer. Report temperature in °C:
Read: 40 °C
